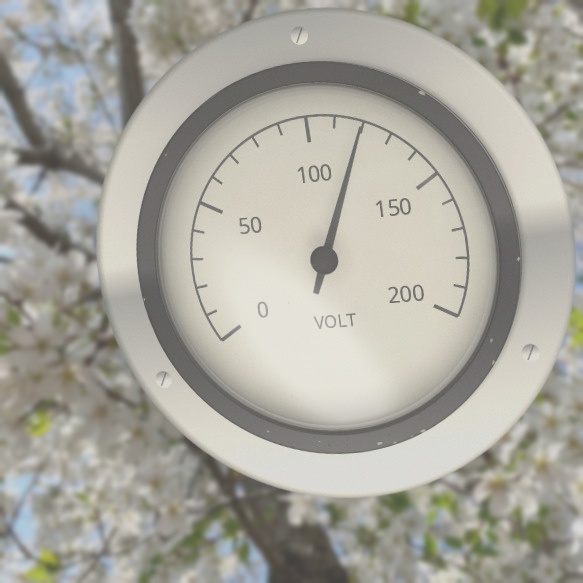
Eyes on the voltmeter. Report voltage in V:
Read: 120 V
